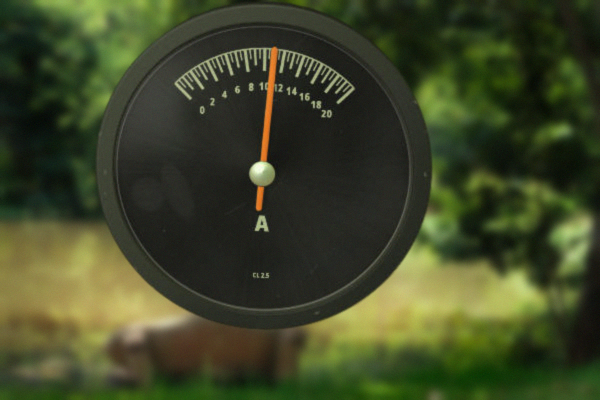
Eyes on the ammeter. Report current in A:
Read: 11 A
